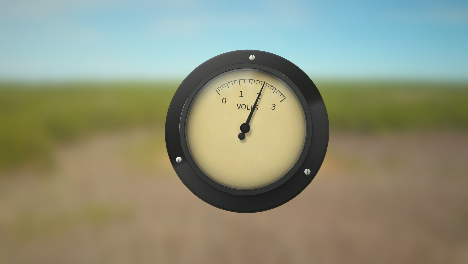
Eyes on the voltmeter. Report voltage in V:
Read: 2 V
